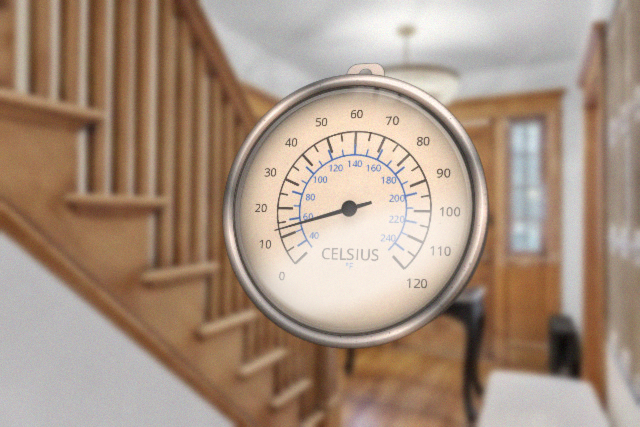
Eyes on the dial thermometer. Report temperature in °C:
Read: 12.5 °C
